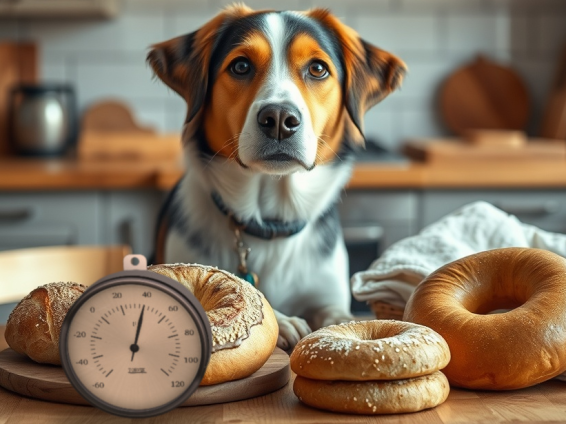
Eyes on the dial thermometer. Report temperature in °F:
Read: 40 °F
